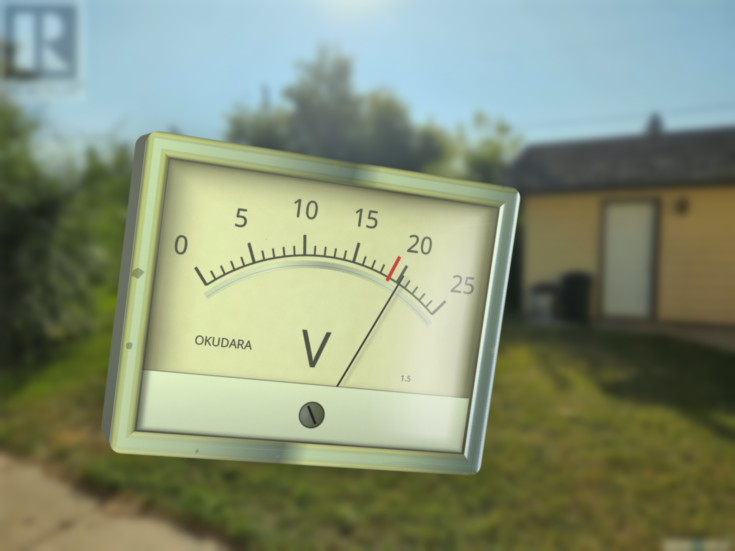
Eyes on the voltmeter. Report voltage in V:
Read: 20 V
